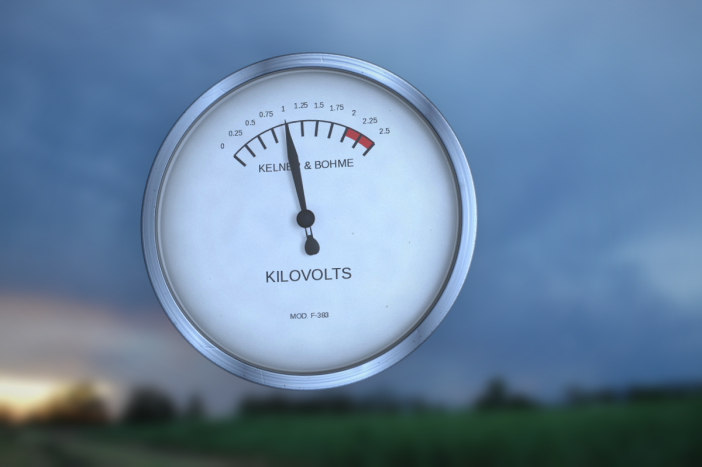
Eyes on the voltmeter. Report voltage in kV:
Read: 1 kV
